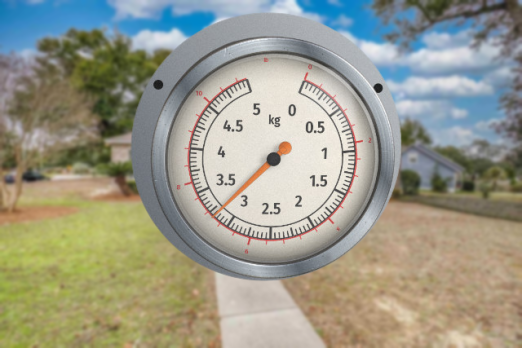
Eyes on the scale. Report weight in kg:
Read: 3.2 kg
